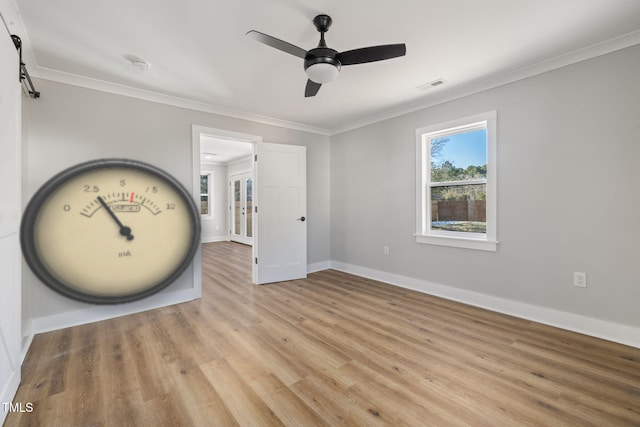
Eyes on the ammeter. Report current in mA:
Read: 2.5 mA
